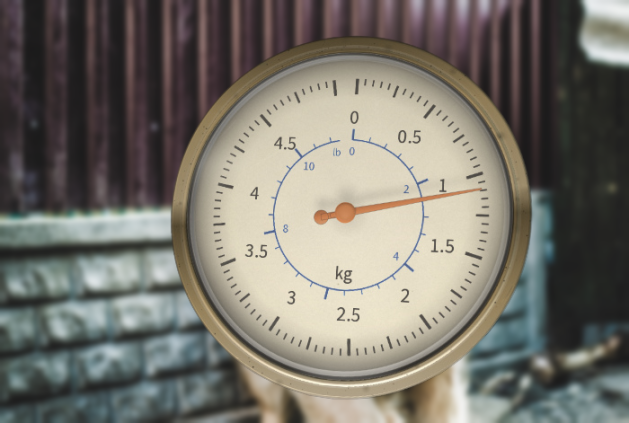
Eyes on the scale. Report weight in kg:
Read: 1.1 kg
